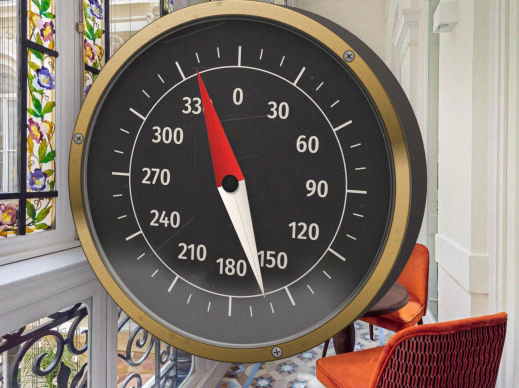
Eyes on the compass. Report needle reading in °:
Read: 340 °
